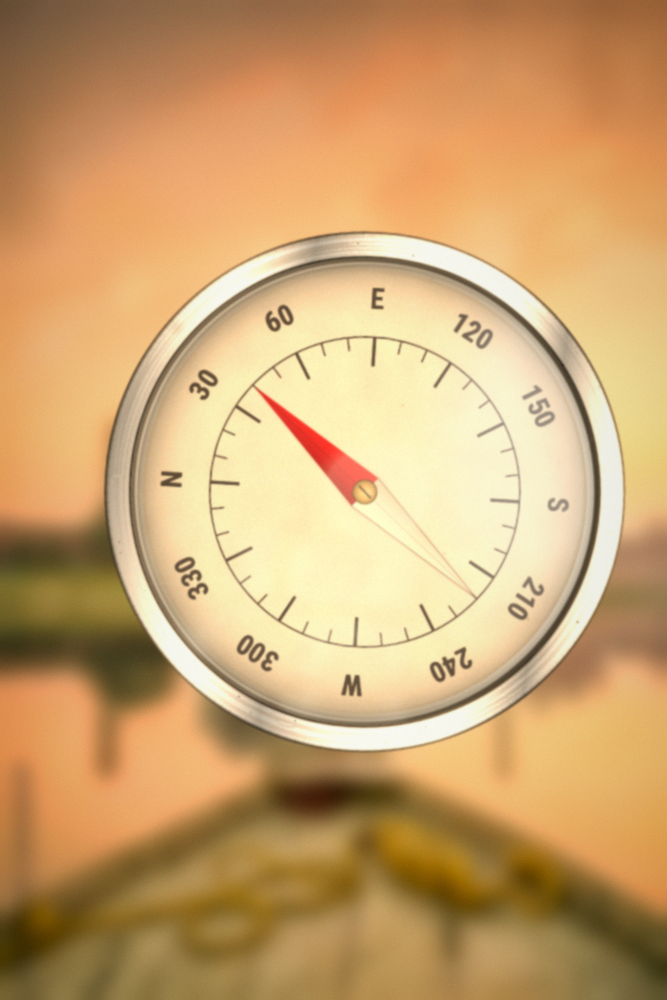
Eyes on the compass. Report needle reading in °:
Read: 40 °
